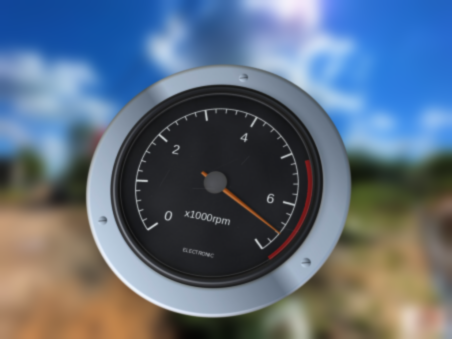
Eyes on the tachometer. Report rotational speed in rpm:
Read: 6600 rpm
